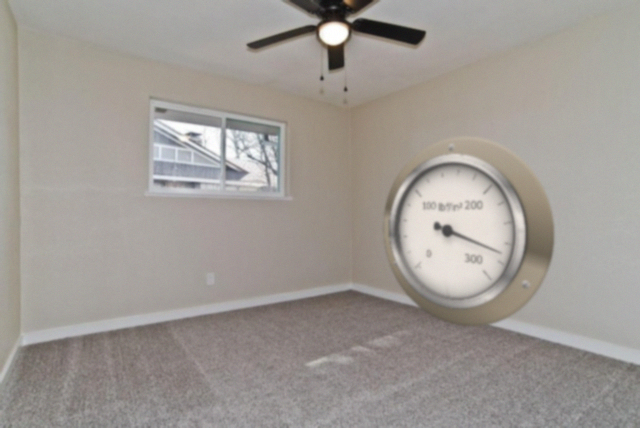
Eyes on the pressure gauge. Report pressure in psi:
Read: 270 psi
